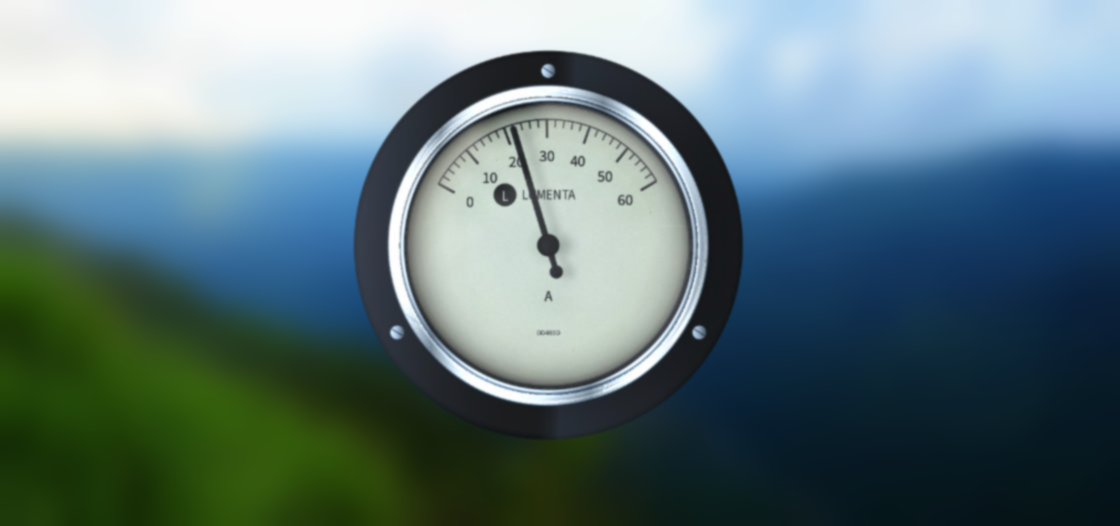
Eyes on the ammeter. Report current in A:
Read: 22 A
